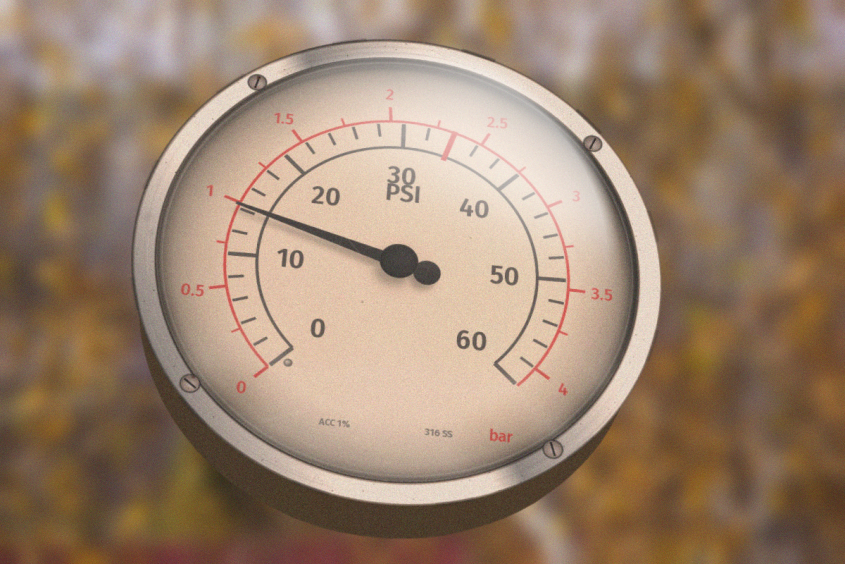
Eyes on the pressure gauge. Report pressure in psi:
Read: 14 psi
